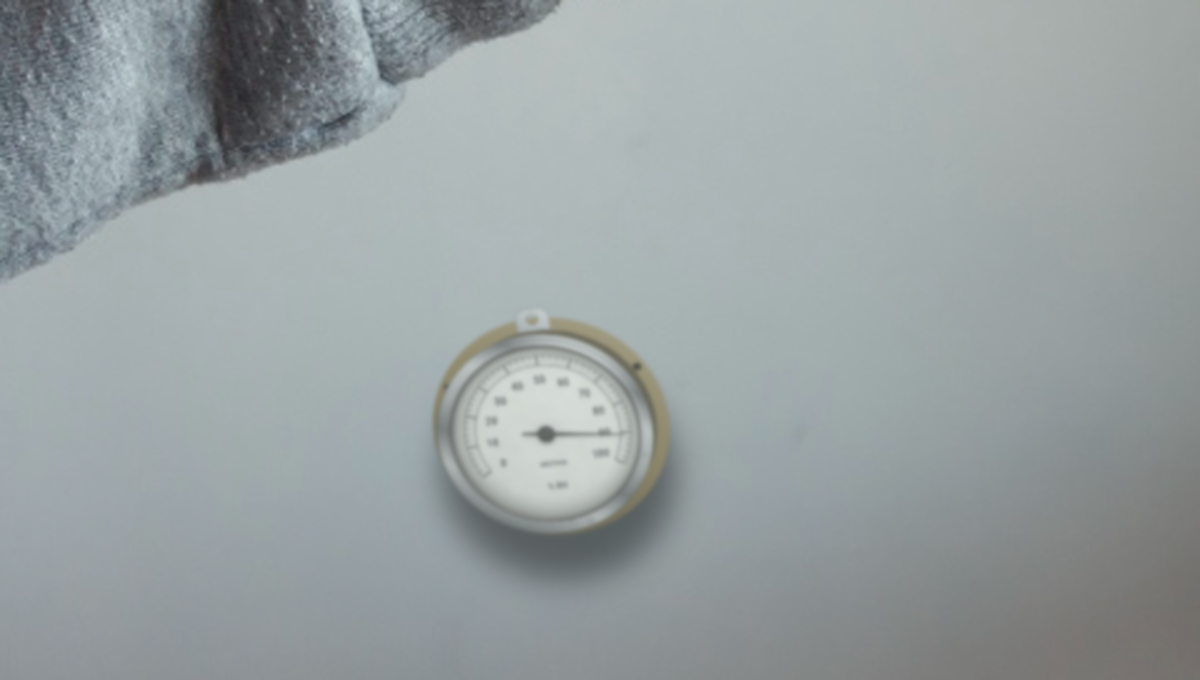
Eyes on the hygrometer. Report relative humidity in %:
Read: 90 %
